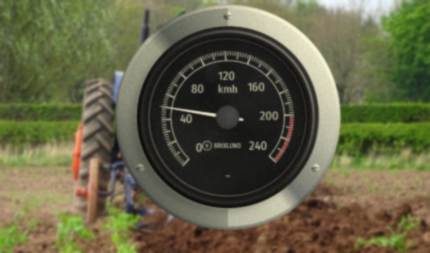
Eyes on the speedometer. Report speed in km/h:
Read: 50 km/h
